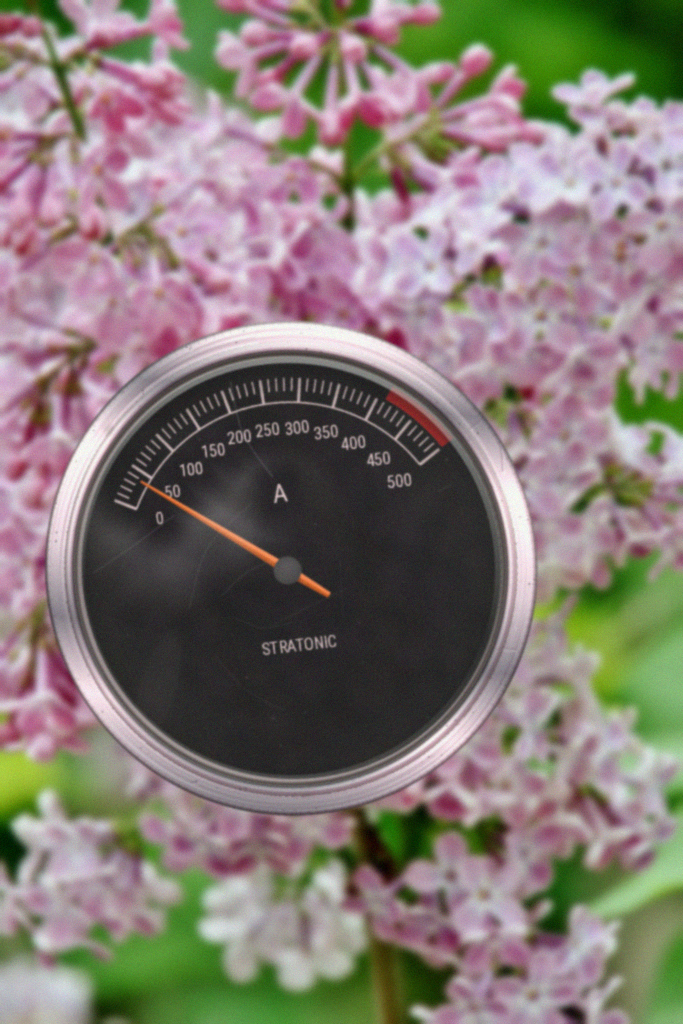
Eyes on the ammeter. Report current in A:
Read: 40 A
